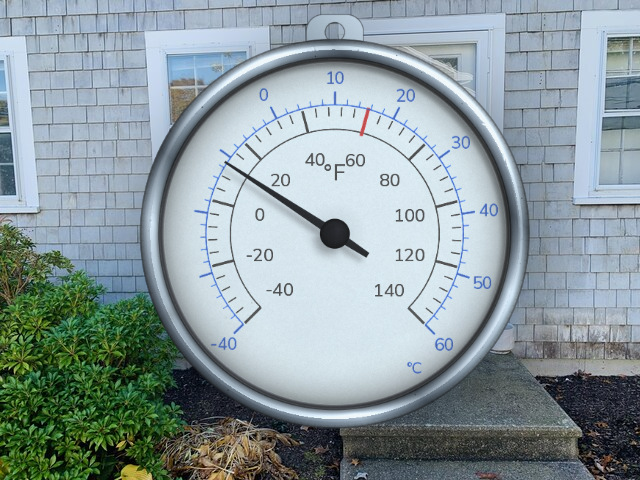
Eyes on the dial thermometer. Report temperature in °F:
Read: 12 °F
